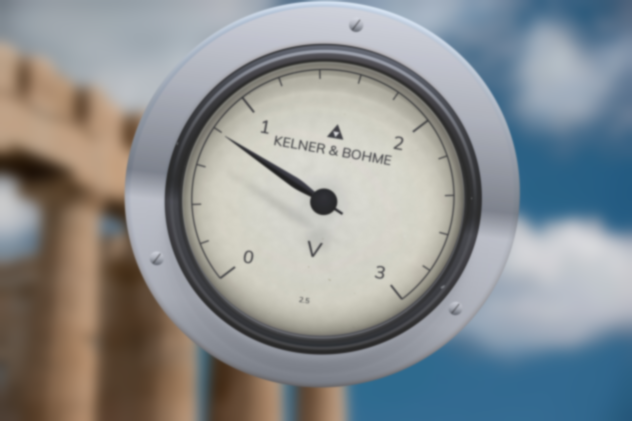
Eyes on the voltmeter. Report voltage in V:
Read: 0.8 V
